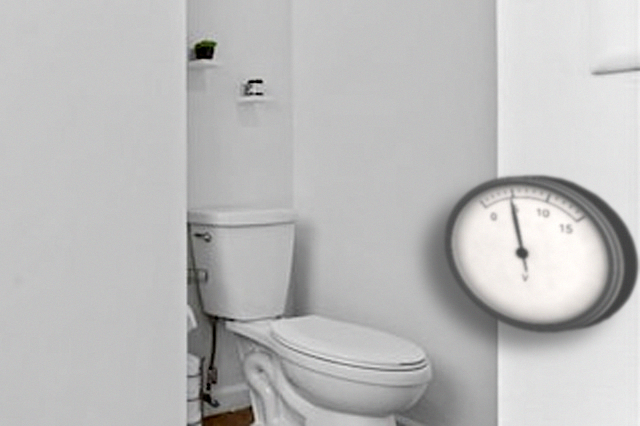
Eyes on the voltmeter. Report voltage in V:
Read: 5 V
